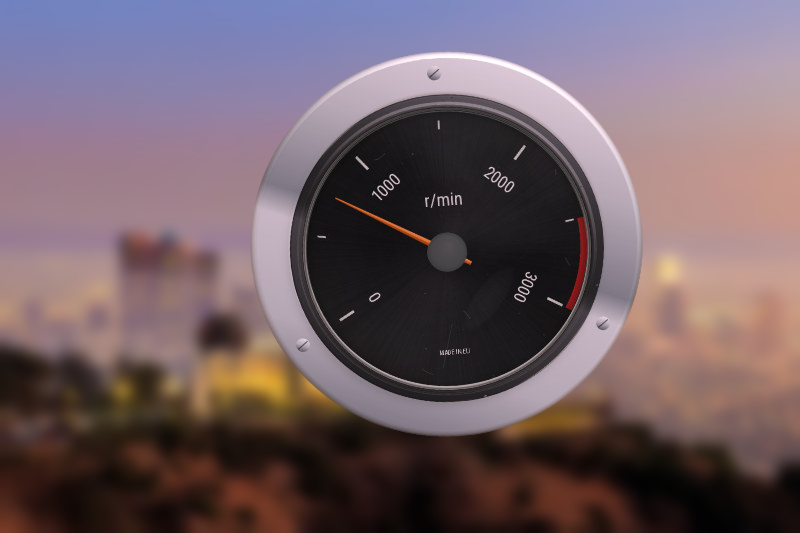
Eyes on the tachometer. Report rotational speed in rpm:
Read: 750 rpm
